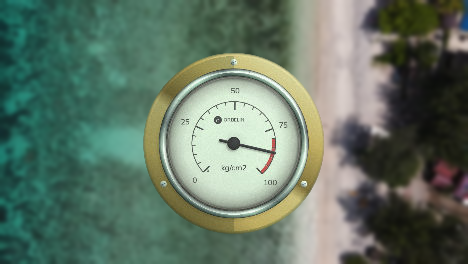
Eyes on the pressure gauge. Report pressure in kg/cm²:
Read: 87.5 kg/cm²
